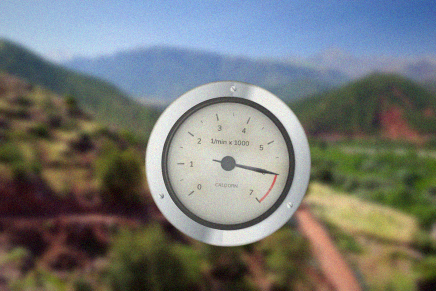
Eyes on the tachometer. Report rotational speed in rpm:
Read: 6000 rpm
